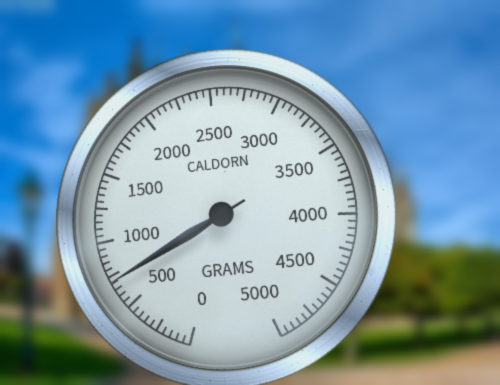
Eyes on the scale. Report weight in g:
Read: 700 g
